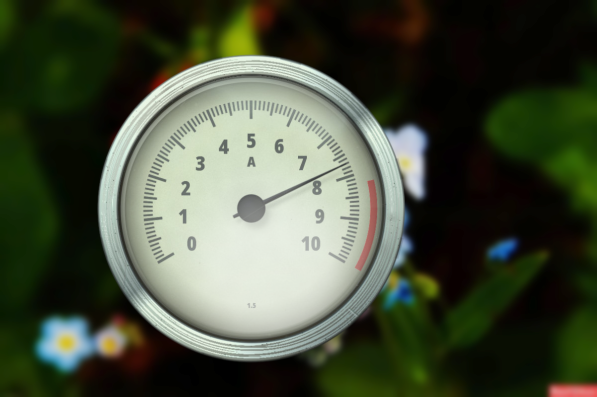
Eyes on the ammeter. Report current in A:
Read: 7.7 A
